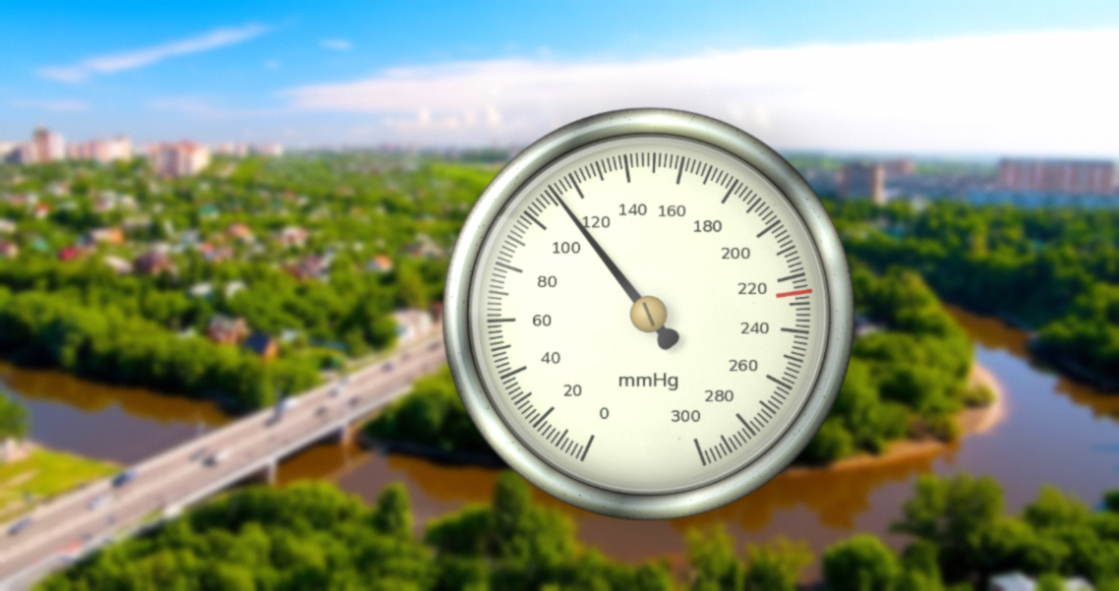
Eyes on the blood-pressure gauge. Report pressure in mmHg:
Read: 112 mmHg
